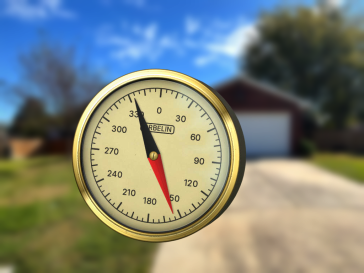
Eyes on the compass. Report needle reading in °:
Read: 155 °
